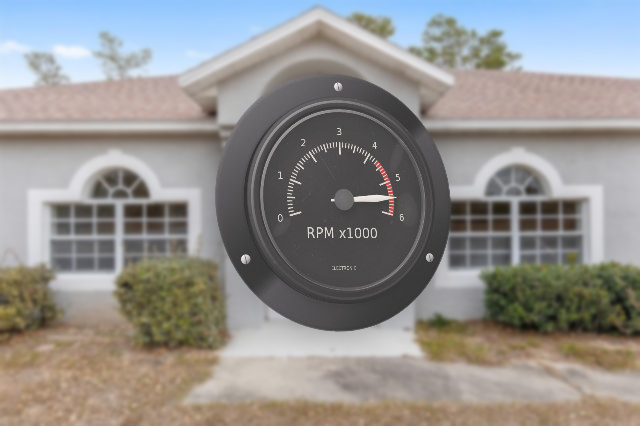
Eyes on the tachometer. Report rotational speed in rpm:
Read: 5500 rpm
